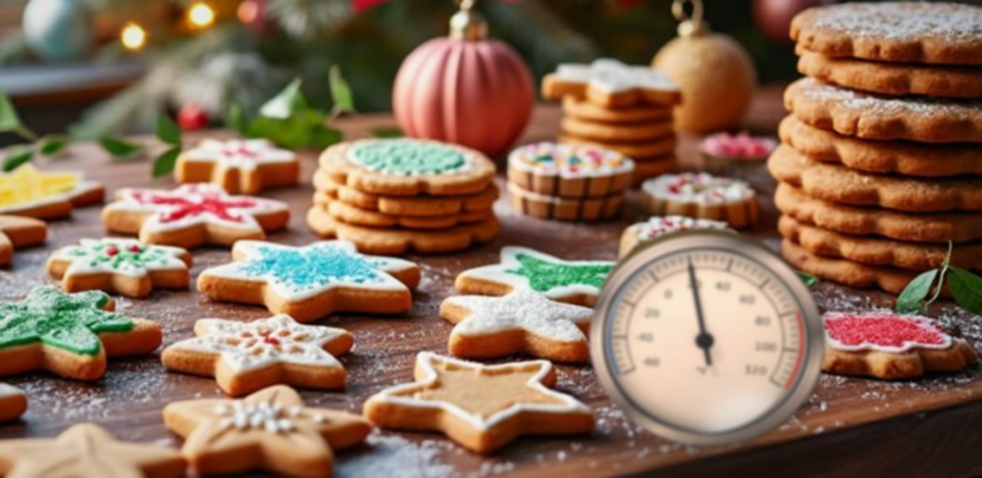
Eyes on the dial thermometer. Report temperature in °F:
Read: 20 °F
